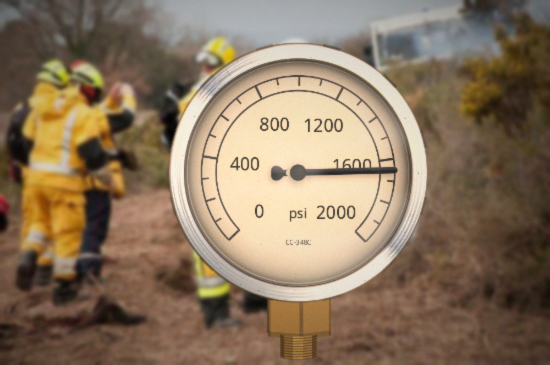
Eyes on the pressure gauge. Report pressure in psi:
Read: 1650 psi
